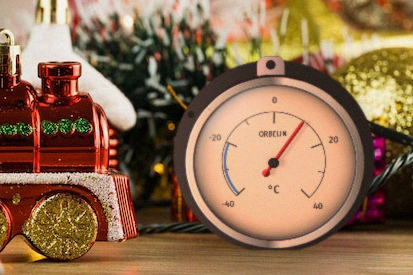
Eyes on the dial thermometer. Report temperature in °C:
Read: 10 °C
